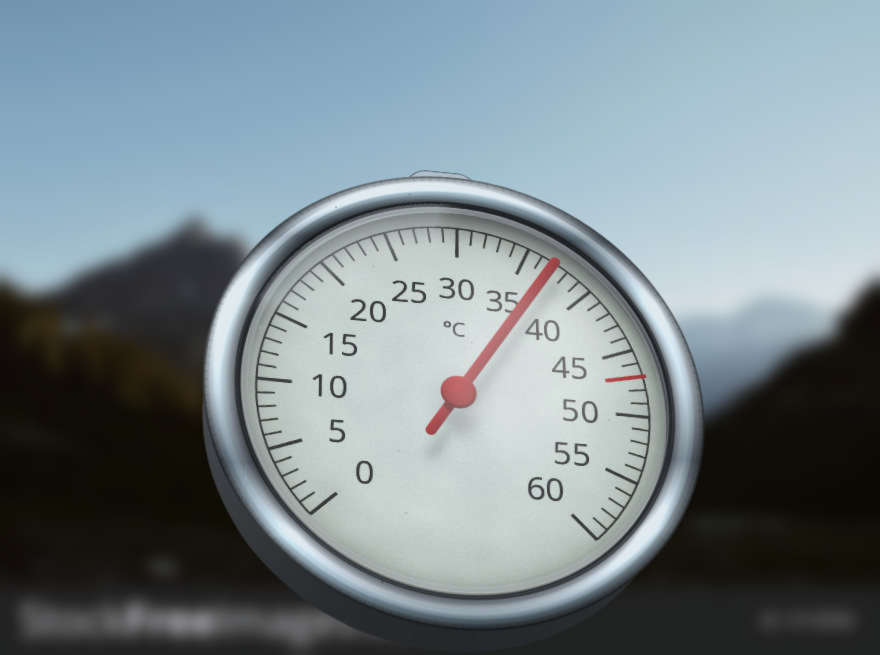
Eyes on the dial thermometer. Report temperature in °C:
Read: 37 °C
